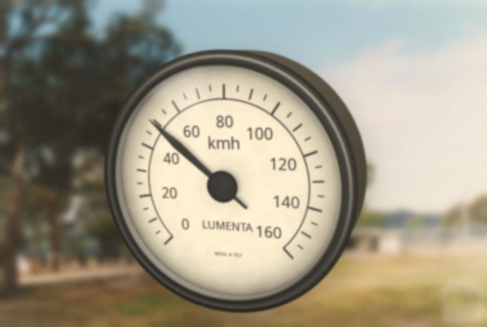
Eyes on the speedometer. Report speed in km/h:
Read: 50 km/h
